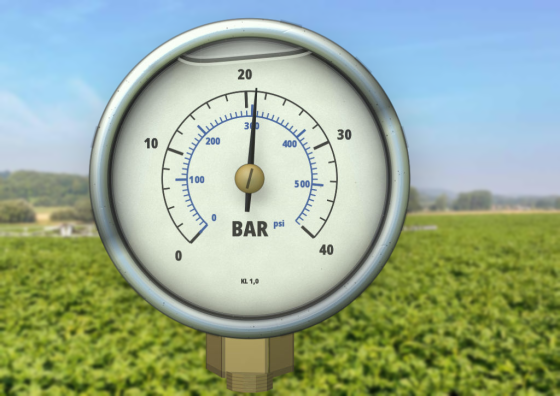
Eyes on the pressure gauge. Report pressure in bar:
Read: 21 bar
